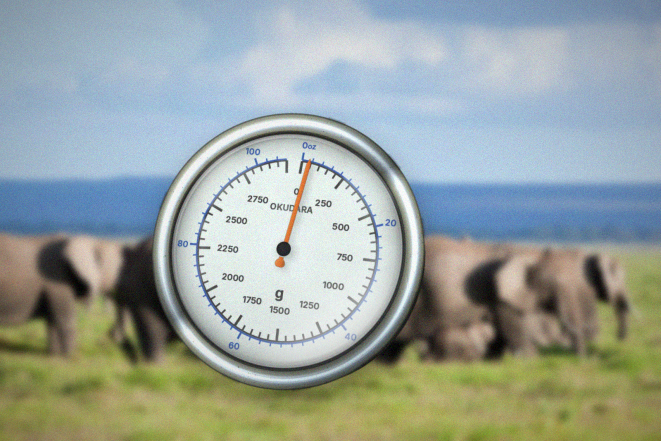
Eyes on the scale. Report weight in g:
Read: 50 g
